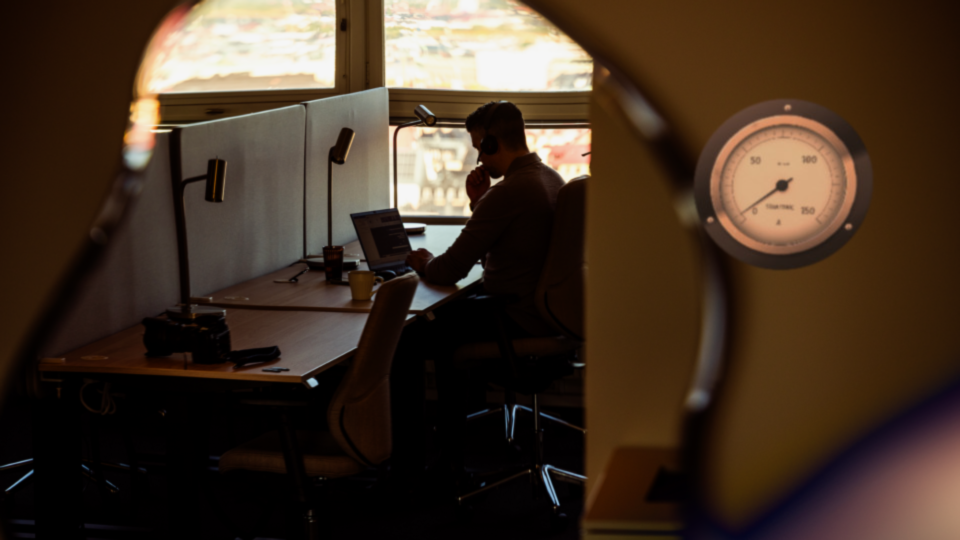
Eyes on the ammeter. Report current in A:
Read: 5 A
